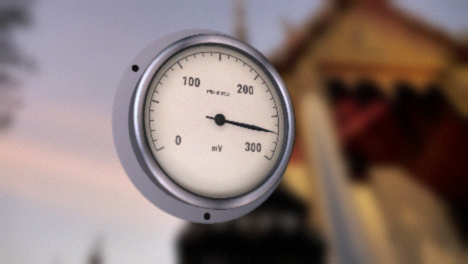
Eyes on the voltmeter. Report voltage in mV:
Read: 270 mV
